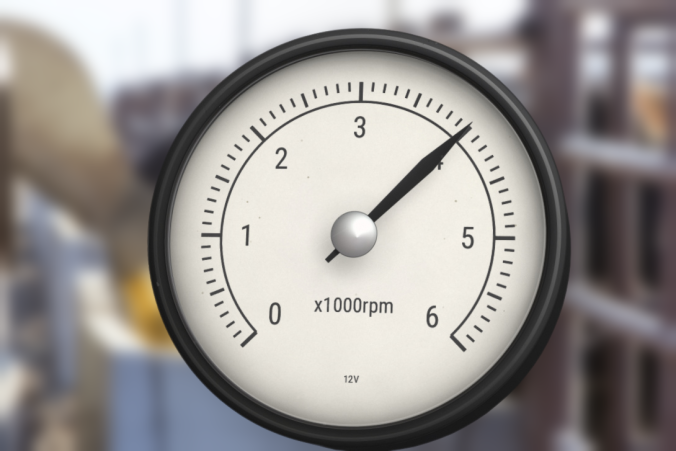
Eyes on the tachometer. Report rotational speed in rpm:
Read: 4000 rpm
